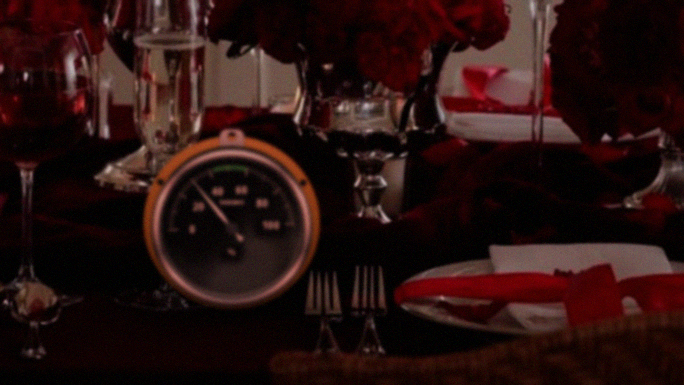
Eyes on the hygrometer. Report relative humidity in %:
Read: 30 %
